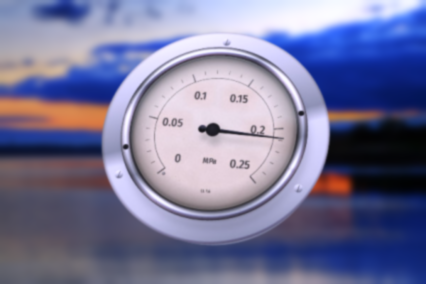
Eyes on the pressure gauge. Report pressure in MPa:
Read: 0.21 MPa
